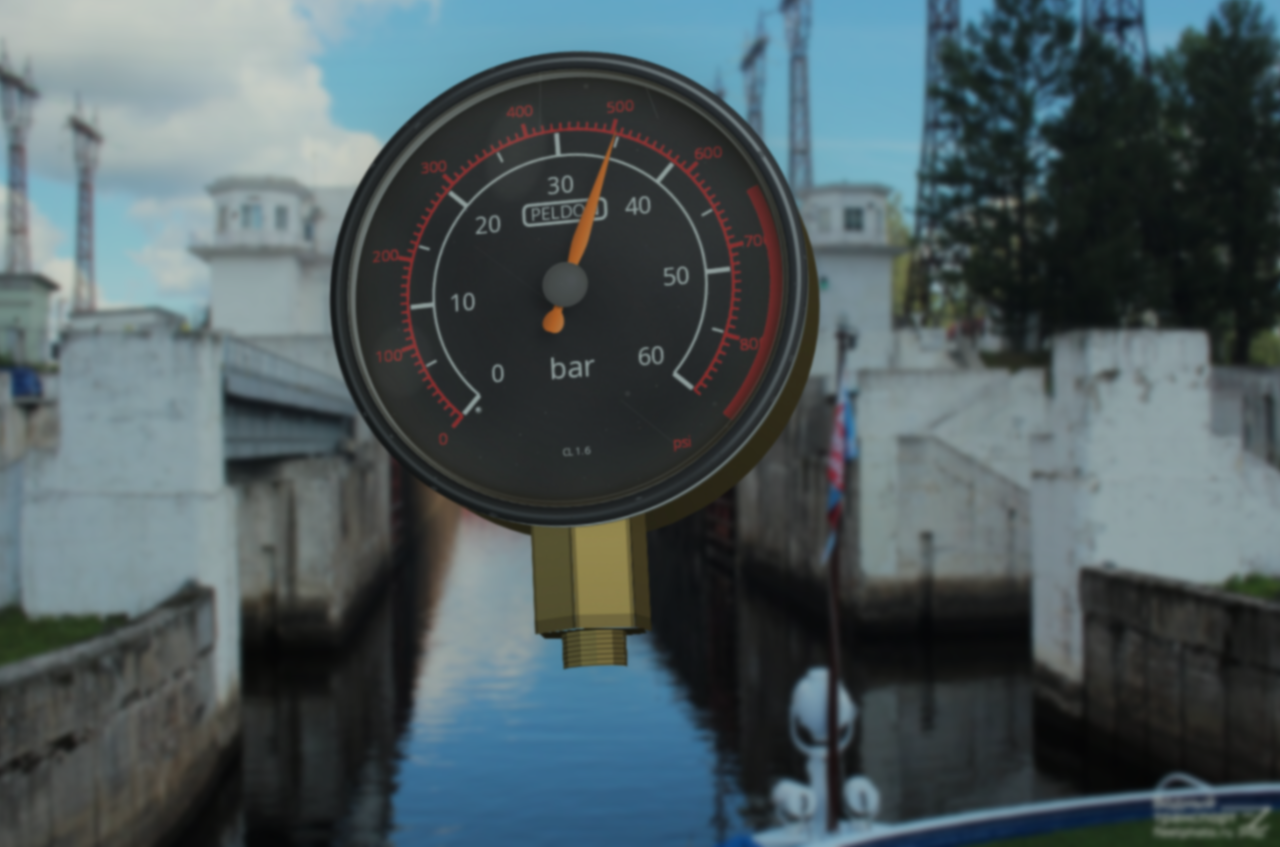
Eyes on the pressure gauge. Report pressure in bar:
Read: 35 bar
